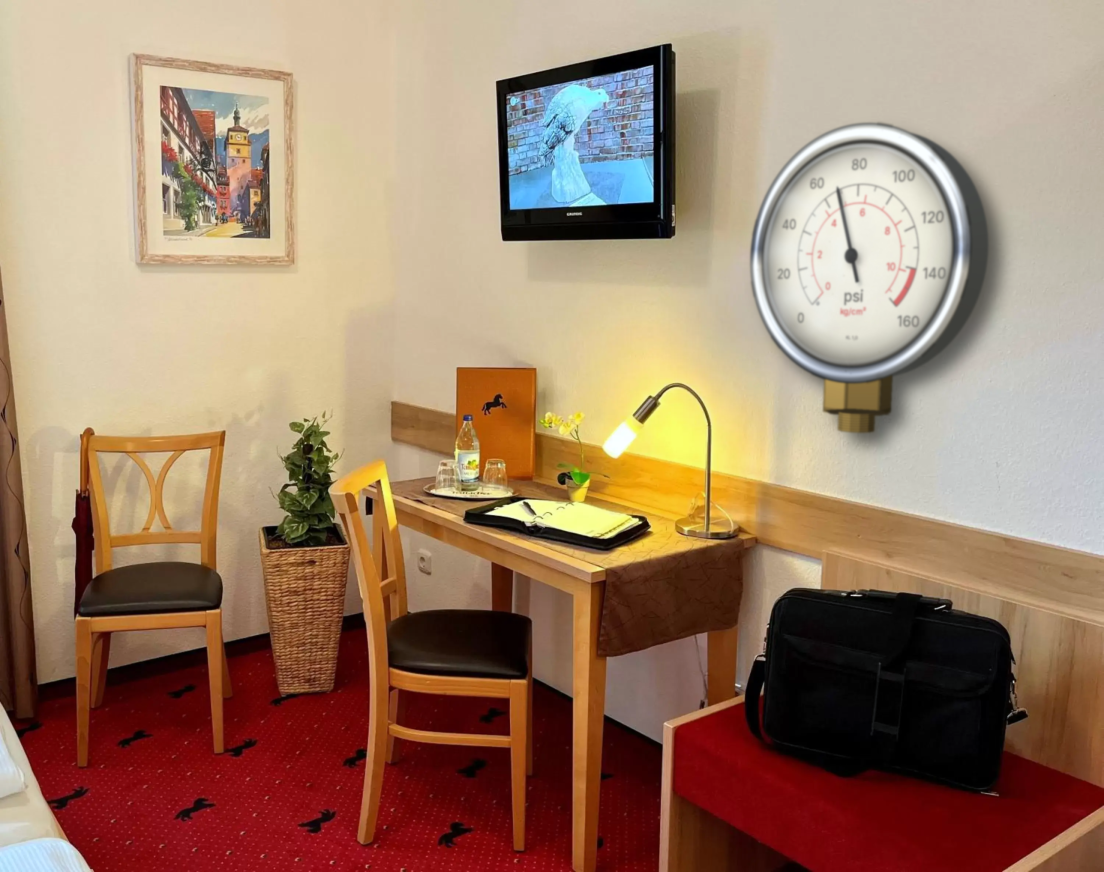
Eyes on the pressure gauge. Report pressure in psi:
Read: 70 psi
